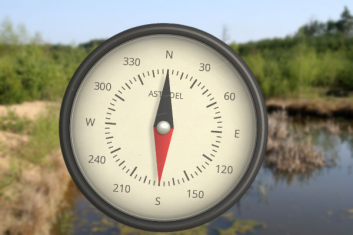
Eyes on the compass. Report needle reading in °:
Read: 180 °
